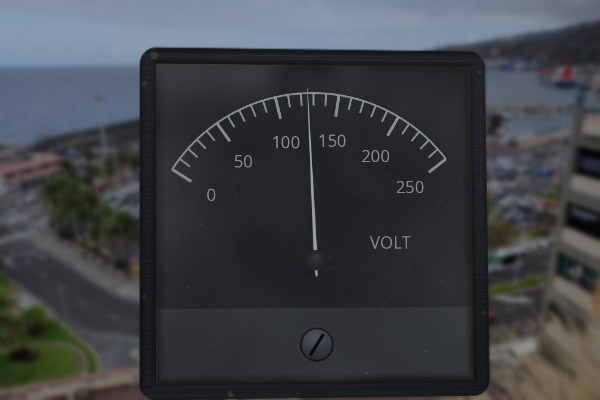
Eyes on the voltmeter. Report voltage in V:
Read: 125 V
